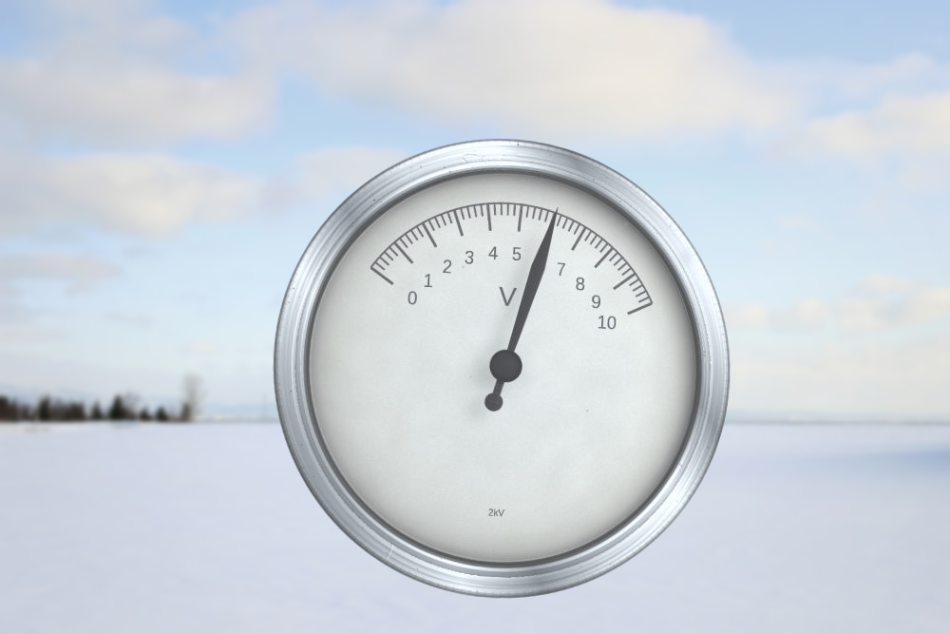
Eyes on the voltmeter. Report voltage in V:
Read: 6 V
